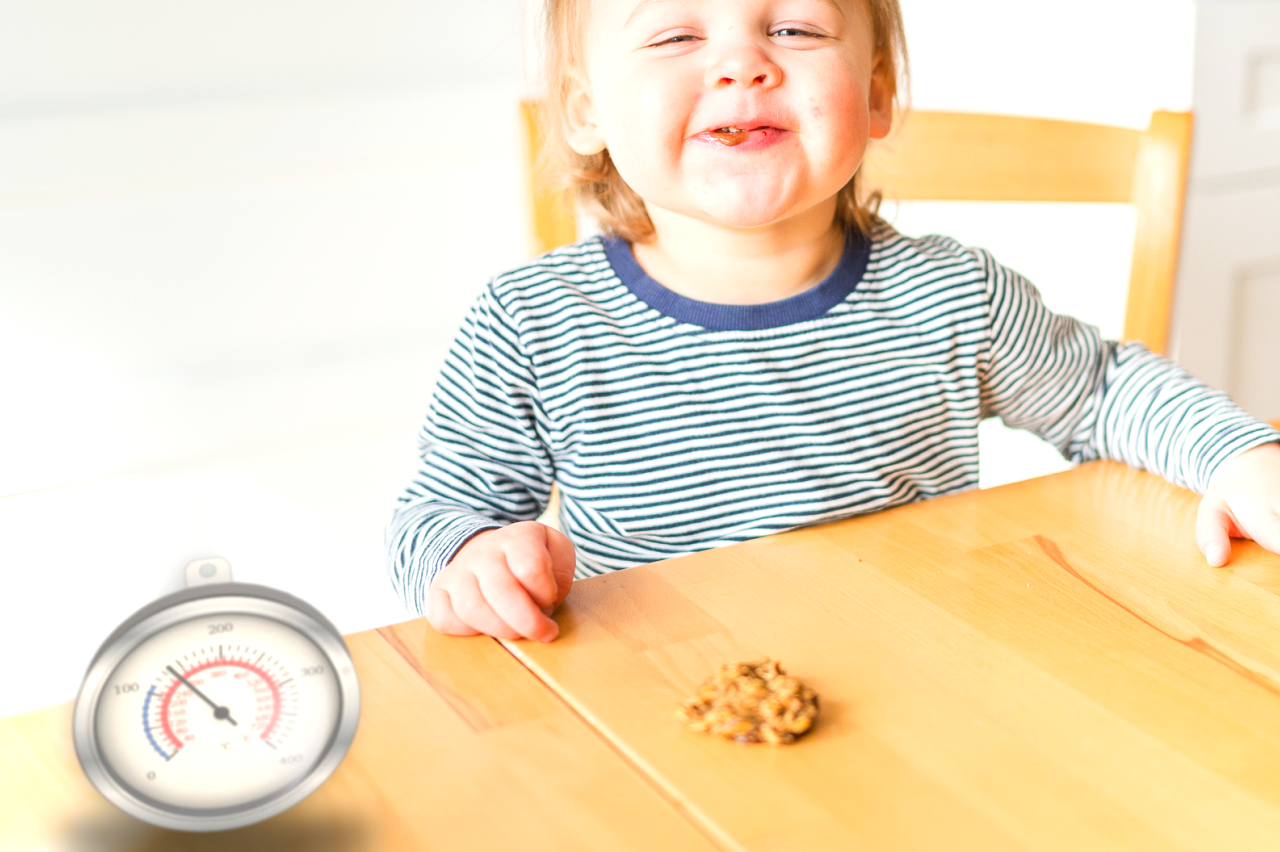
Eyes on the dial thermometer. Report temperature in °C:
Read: 140 °C
